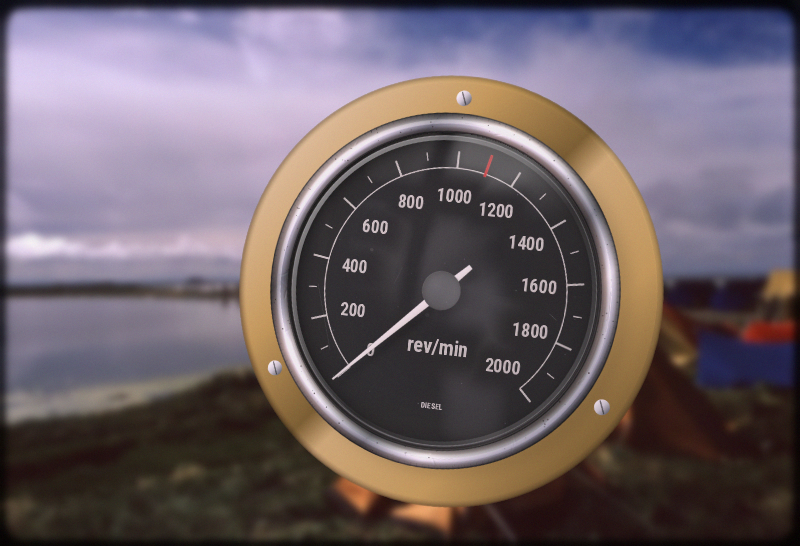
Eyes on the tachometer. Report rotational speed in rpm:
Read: 0 rpm
